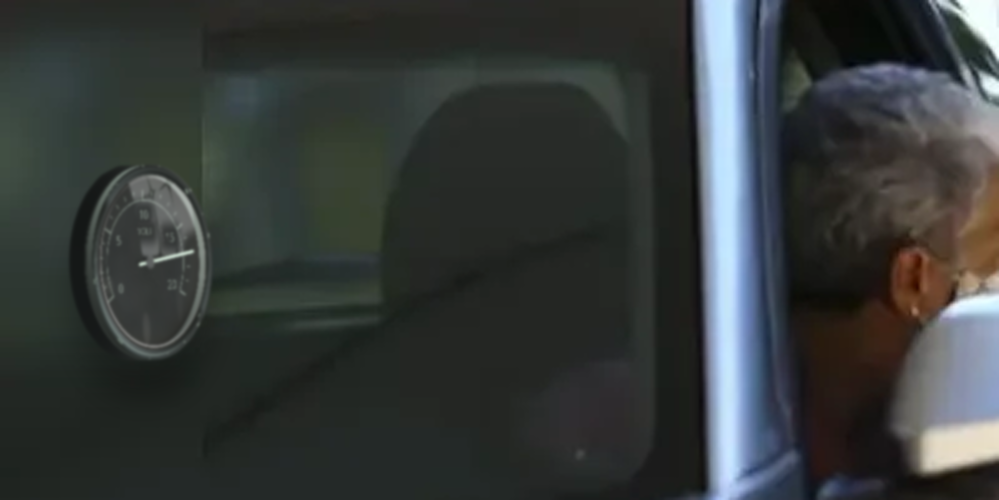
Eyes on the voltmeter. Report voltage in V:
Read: 17 V
